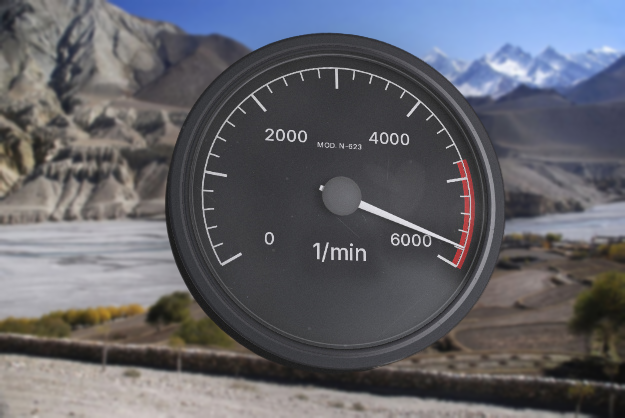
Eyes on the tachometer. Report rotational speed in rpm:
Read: 5800 rpm
